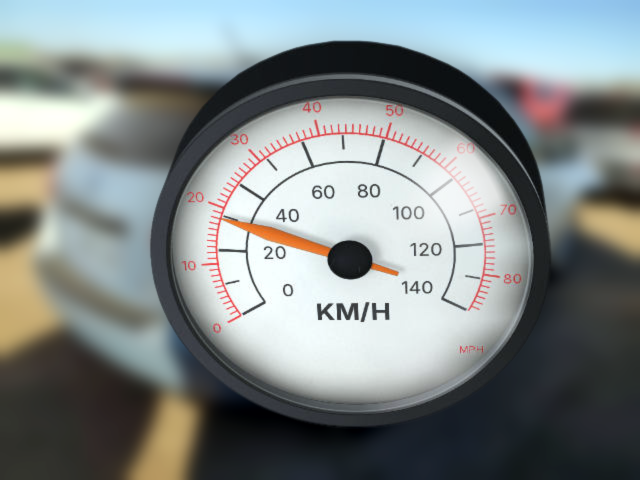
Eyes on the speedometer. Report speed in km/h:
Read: 30 km/h
